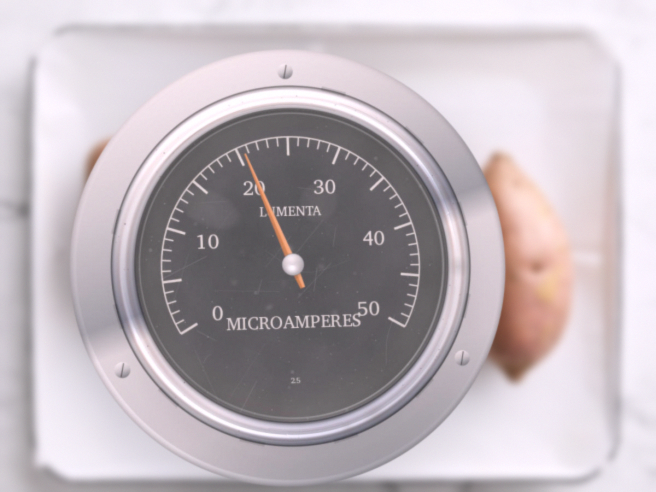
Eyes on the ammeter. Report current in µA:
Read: 20.5 µA
